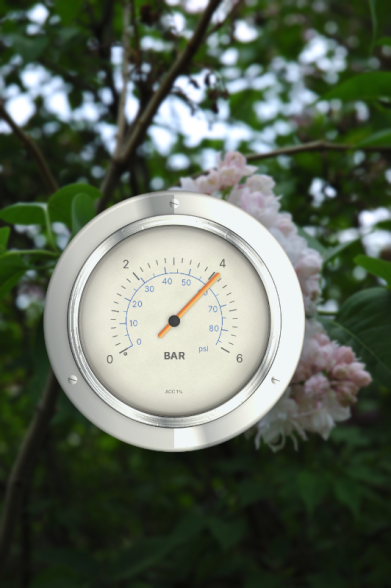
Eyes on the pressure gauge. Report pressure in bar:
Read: 4.1 bar
